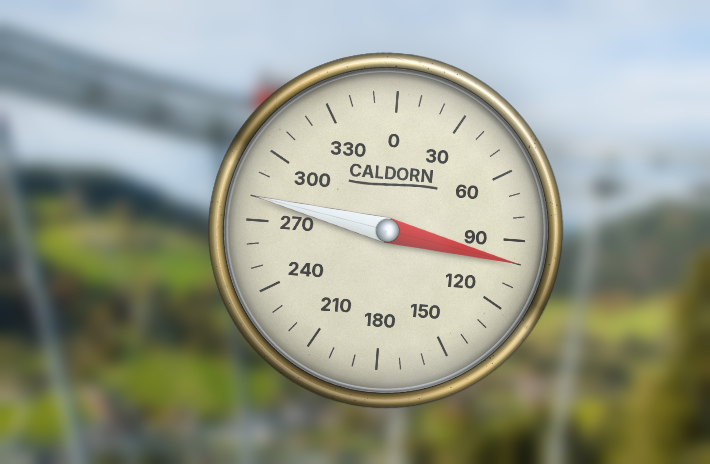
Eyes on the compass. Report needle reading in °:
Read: 100 °
